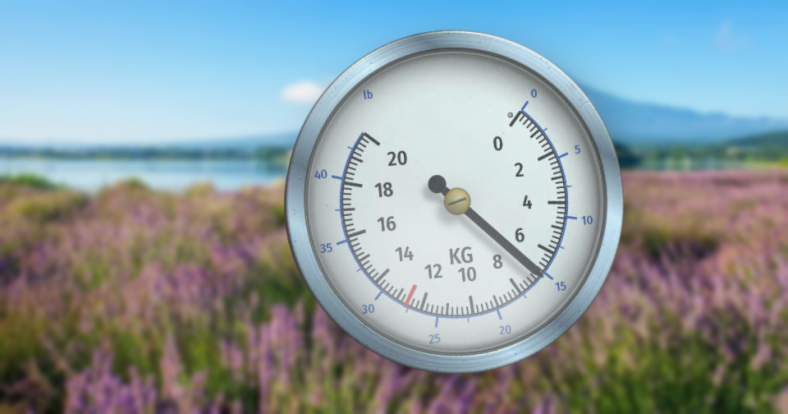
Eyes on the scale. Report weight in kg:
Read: 7 kg
